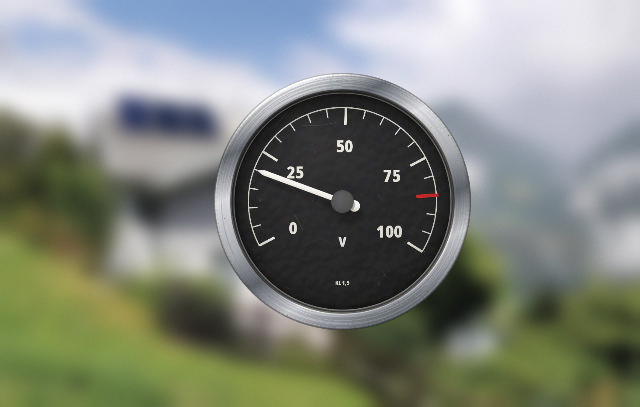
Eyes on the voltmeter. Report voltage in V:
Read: 20 V
